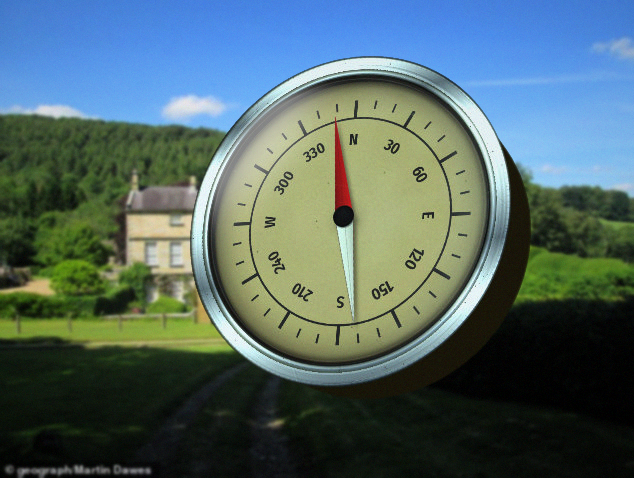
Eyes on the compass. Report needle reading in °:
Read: 350 °
